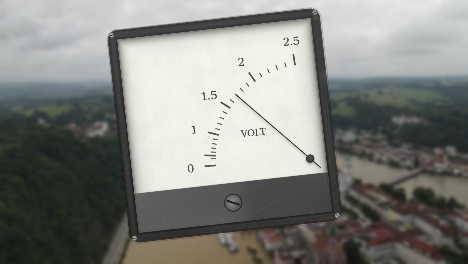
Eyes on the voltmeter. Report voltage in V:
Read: 1.7 V
